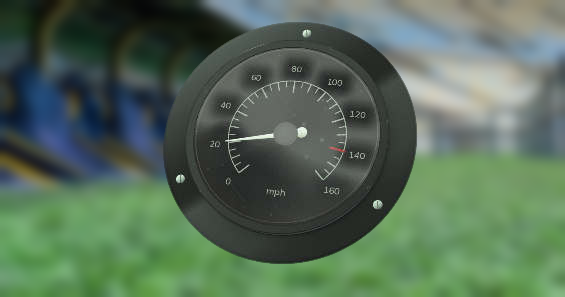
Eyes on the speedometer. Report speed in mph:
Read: 20 mph
